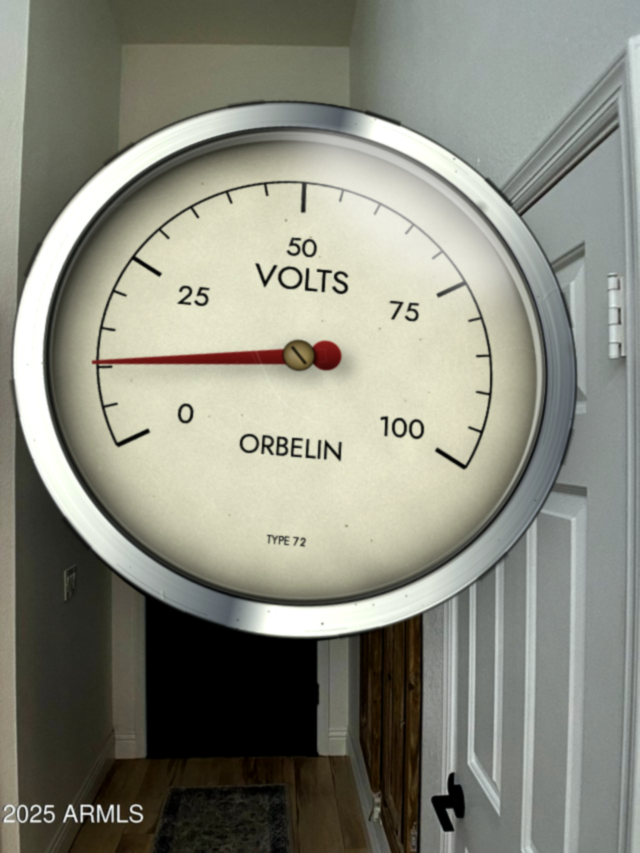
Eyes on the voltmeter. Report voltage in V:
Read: 10 V
